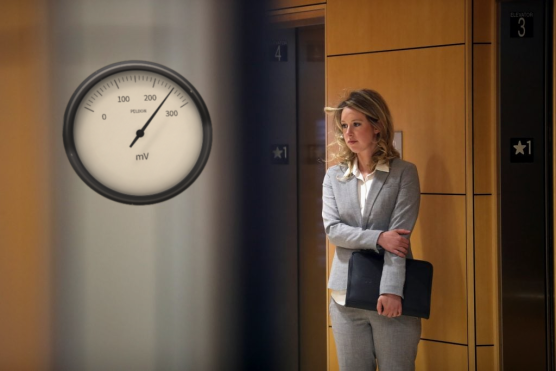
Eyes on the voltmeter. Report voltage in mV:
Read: 250 mV
